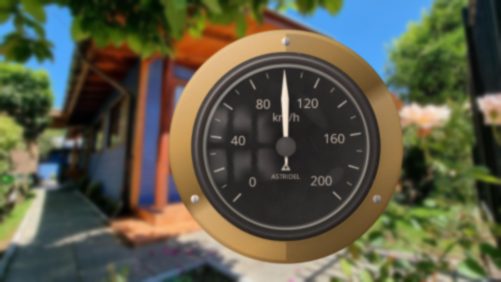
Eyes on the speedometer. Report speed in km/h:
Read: 100 km/h
